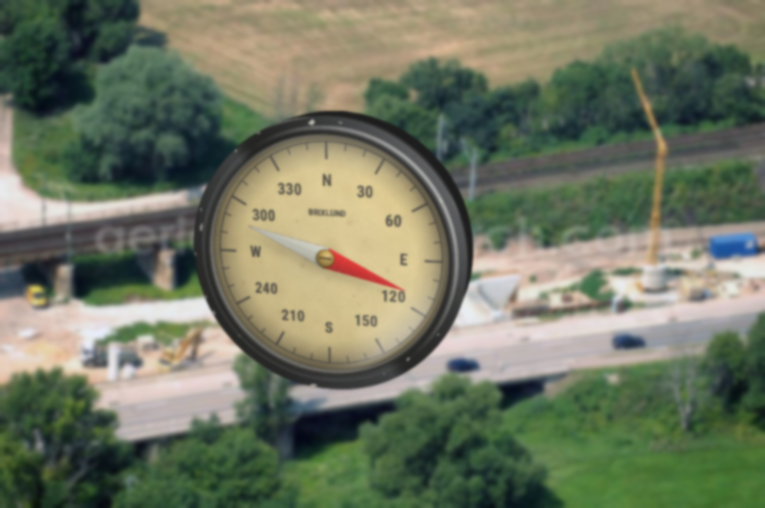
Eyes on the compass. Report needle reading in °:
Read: 110 °
